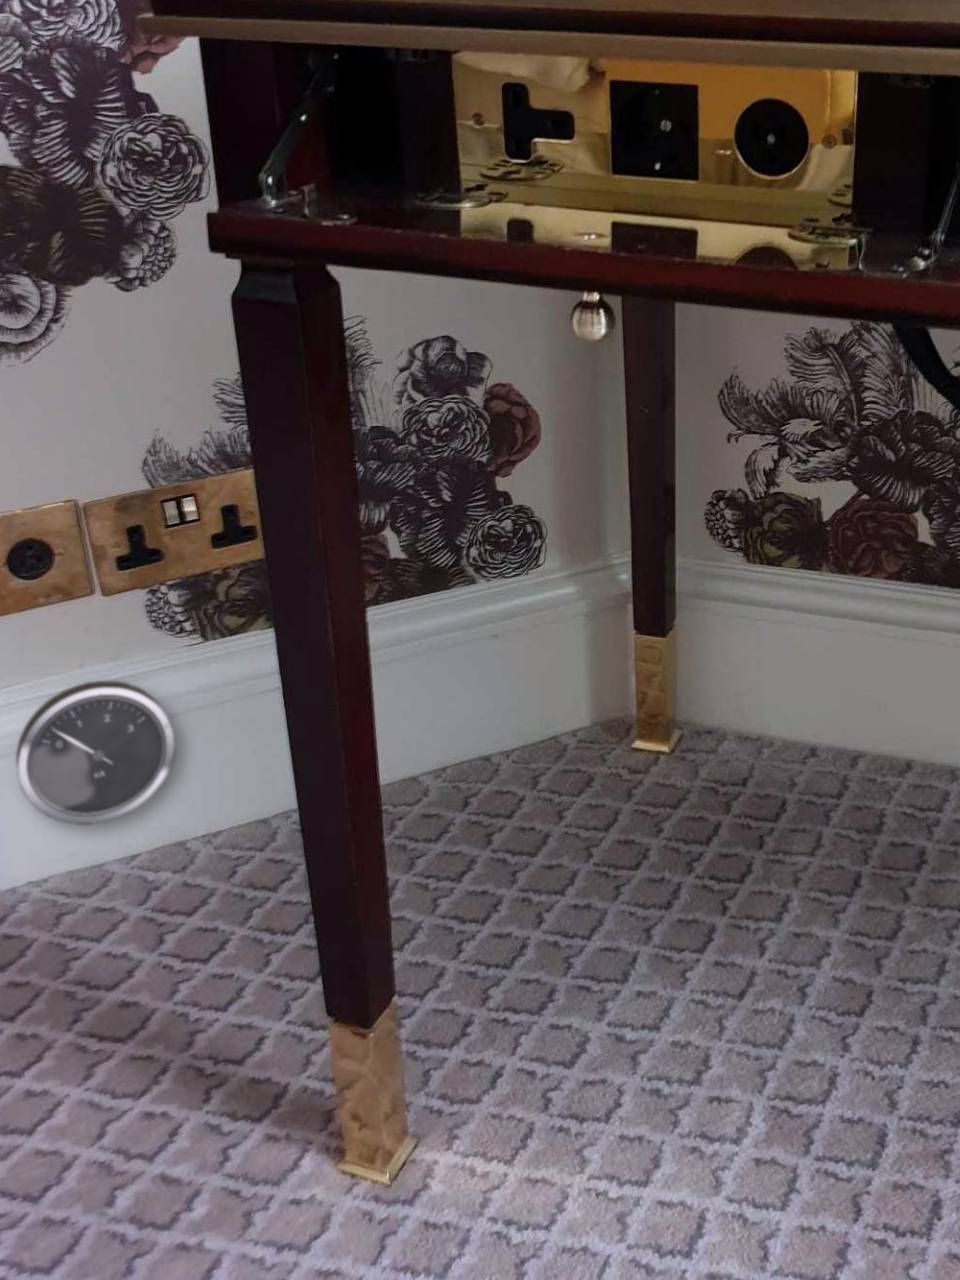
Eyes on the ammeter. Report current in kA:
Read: 0.4 kA
